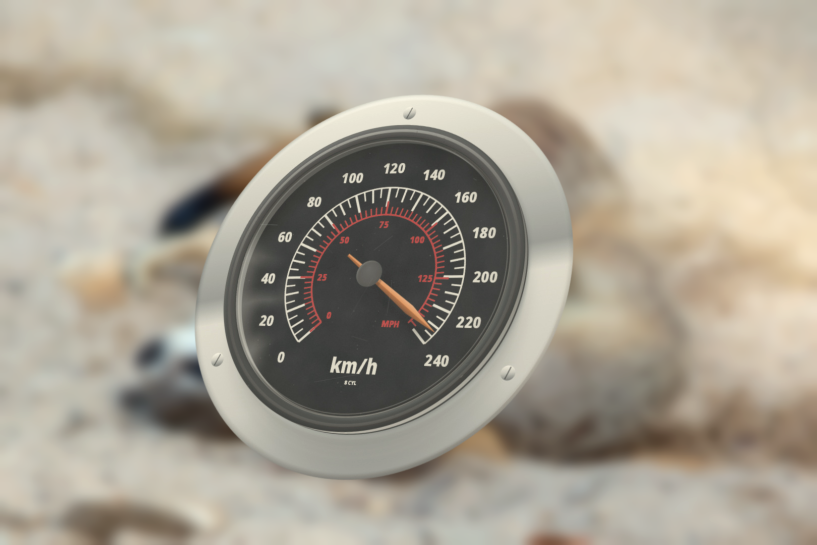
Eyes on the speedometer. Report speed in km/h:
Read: 232.5 km/h
